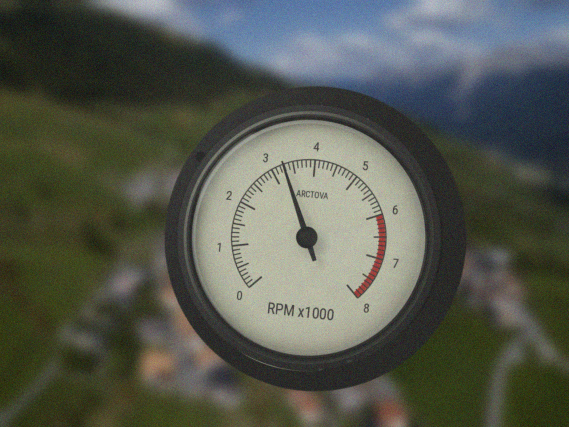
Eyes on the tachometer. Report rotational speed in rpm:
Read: 3300 rpm
